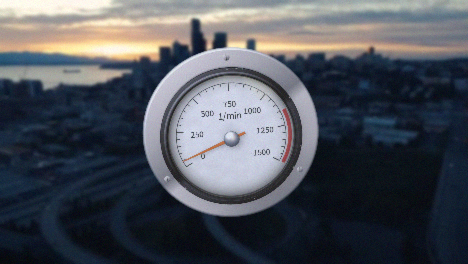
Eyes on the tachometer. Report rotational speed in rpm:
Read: 50 rpm
